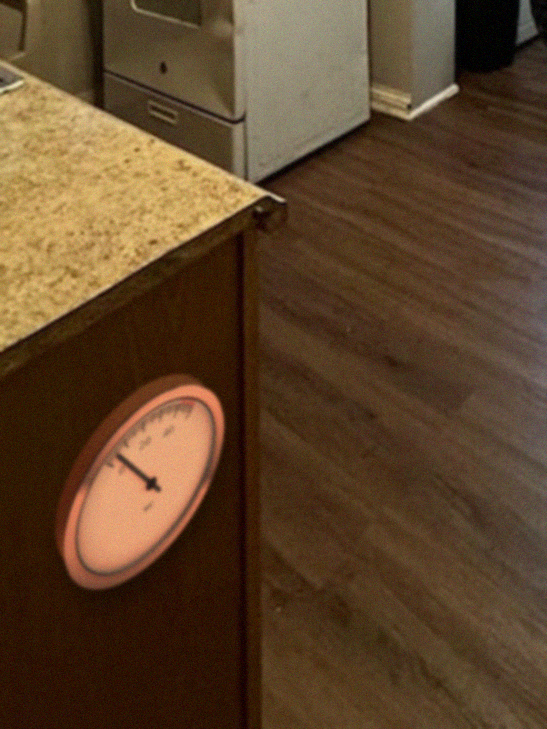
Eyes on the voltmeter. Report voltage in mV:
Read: 5 mV
